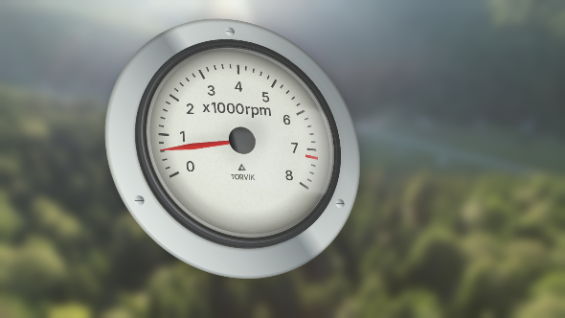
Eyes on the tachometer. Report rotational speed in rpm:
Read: 600 rpm
